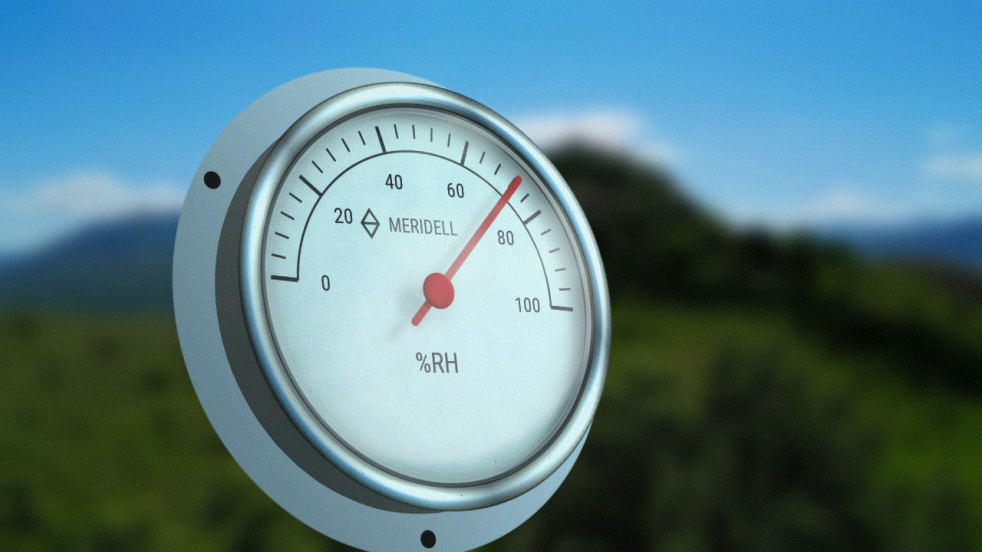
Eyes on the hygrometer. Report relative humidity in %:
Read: 72 %
